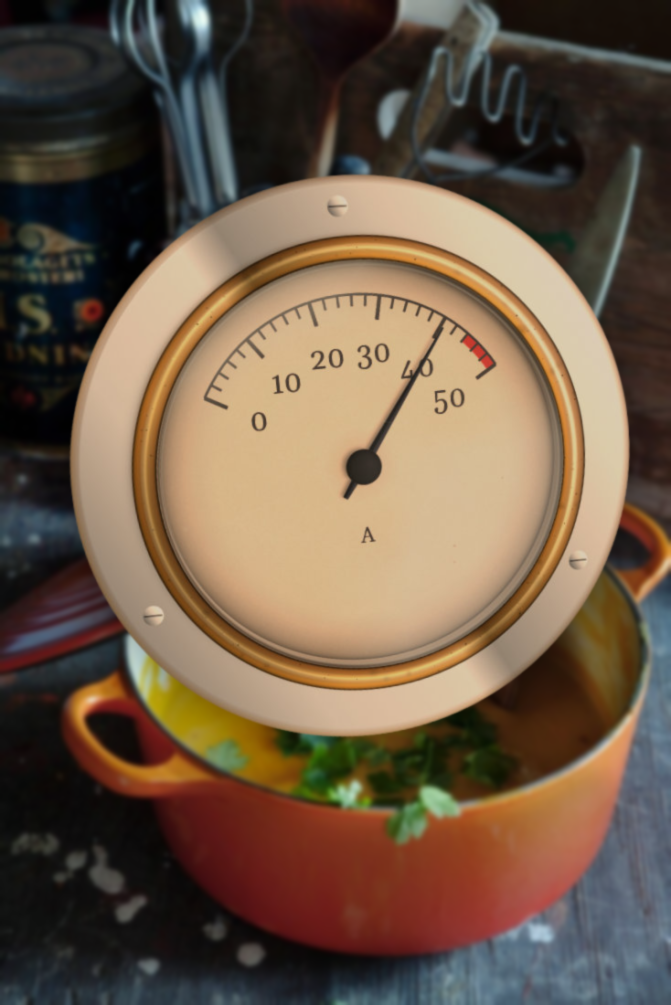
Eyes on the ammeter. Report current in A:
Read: 40 A
